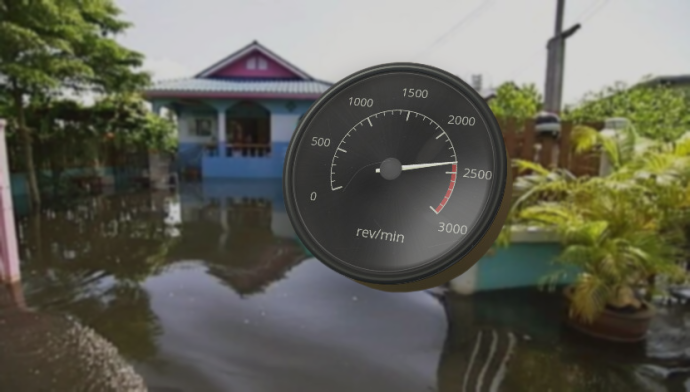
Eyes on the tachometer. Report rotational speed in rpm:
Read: 2400 rpm
